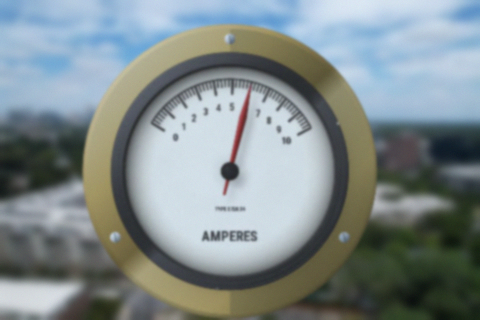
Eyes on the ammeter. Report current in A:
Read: 6 A
